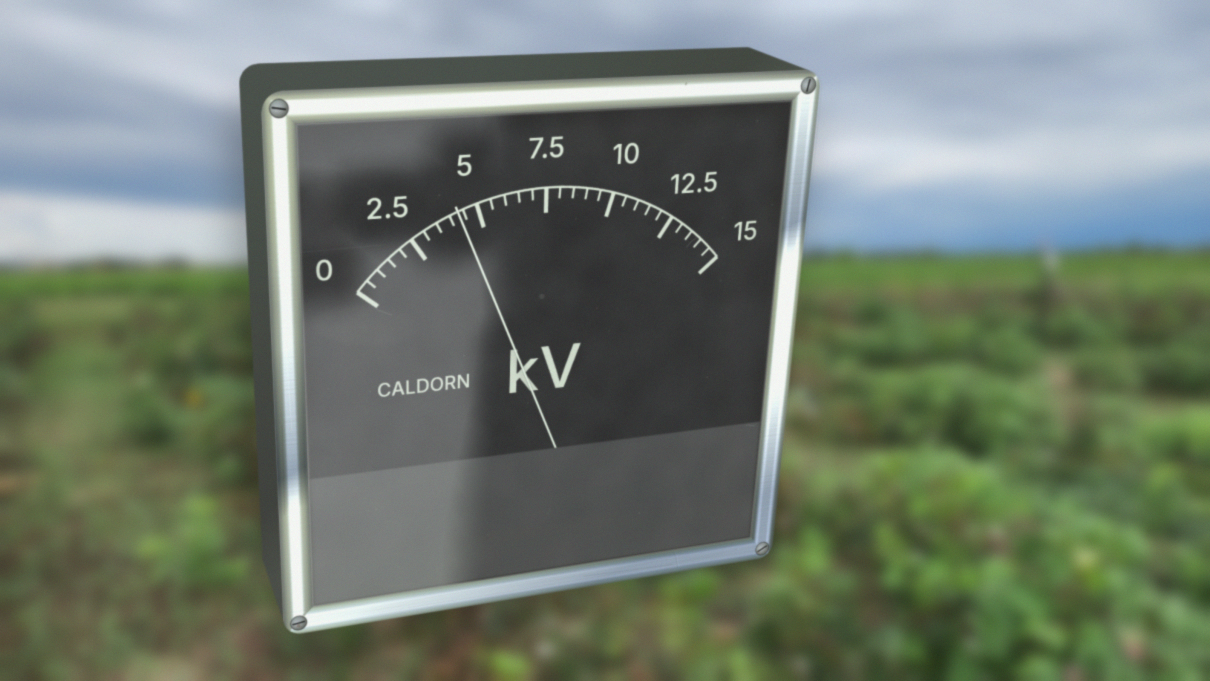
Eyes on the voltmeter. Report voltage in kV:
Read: 4.25 kV
